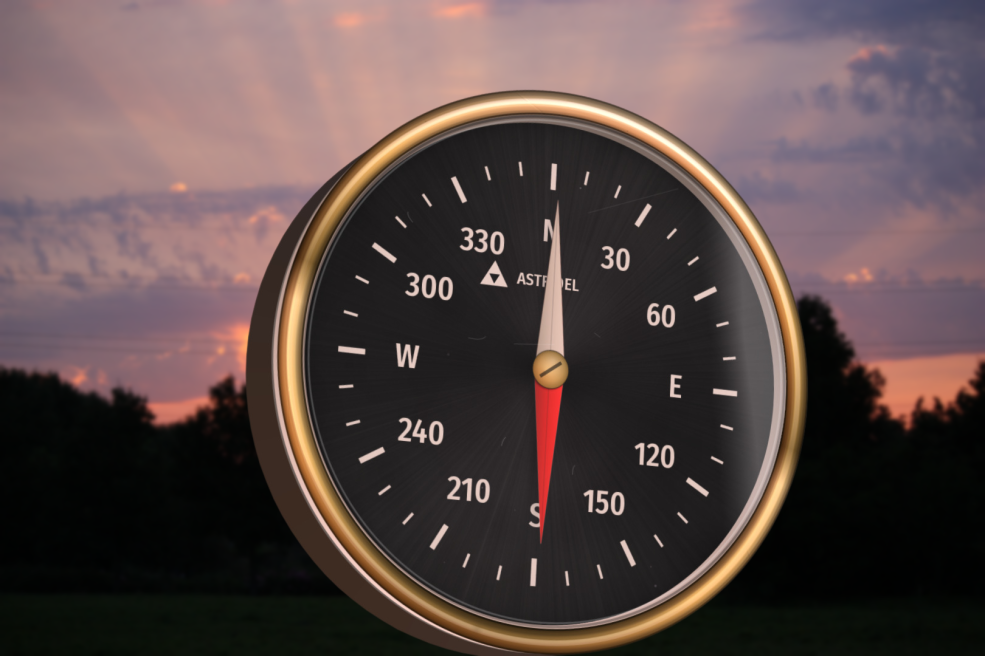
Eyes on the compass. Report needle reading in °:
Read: 180 °
